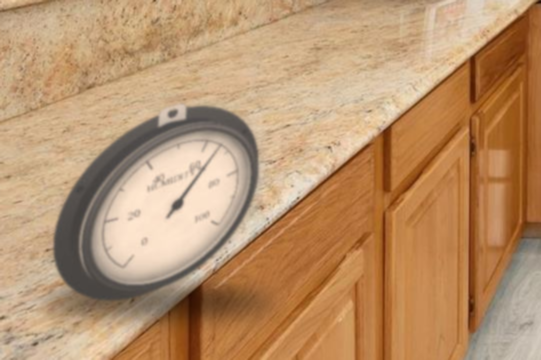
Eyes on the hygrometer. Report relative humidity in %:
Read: 65 %
